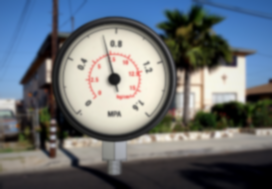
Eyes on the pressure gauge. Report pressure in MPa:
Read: 0.7 MPa
